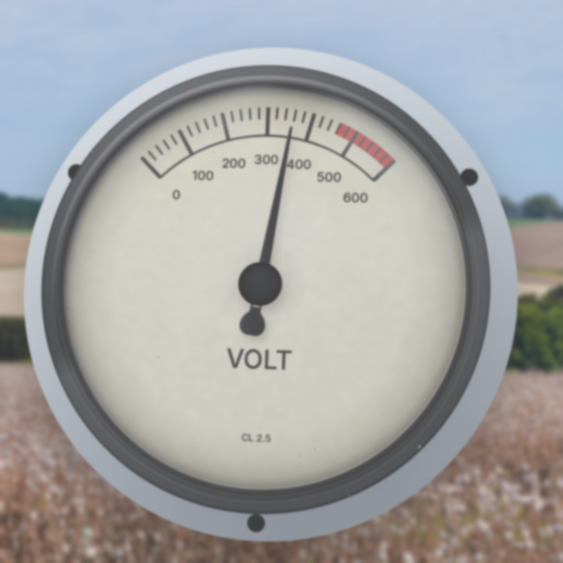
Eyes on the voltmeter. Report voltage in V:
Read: 360 V
